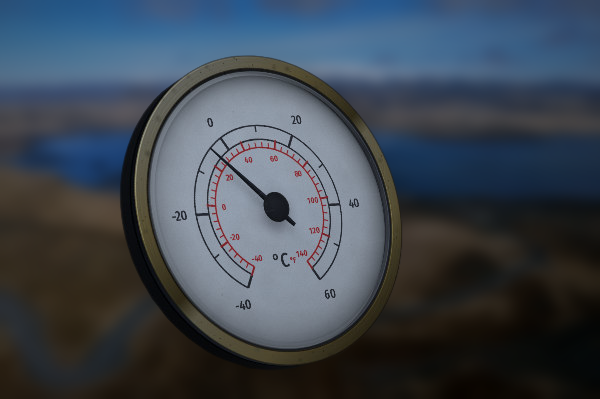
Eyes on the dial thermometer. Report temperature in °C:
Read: -5 °C
